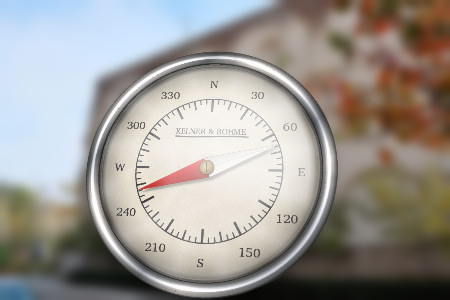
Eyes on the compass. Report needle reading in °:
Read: 250 °
